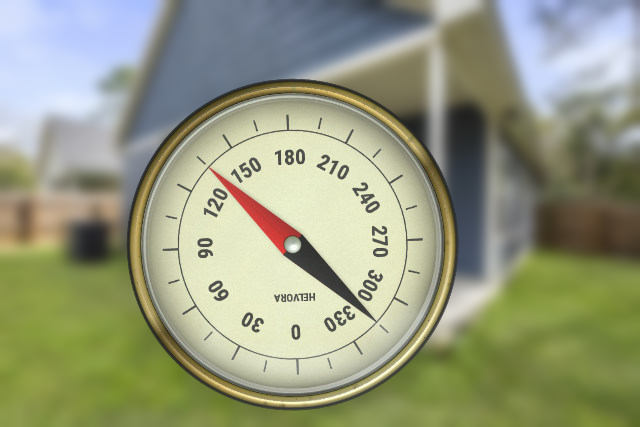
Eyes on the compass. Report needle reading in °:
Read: 135 °
